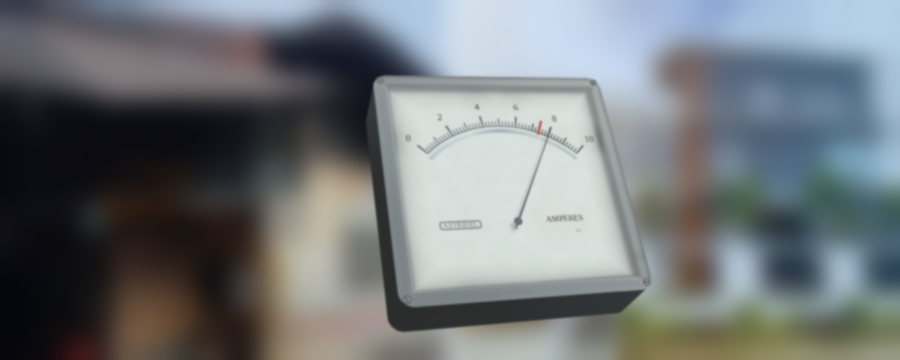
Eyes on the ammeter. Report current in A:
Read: 8 A
